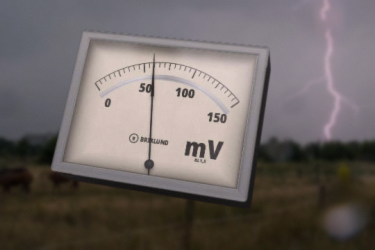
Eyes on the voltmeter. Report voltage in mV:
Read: 60 mV
